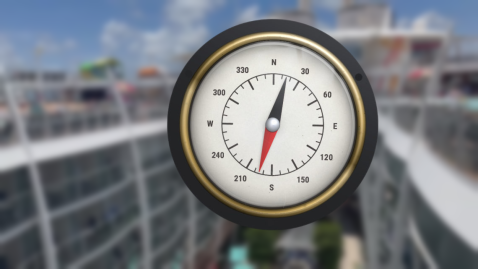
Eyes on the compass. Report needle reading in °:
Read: 195 °
